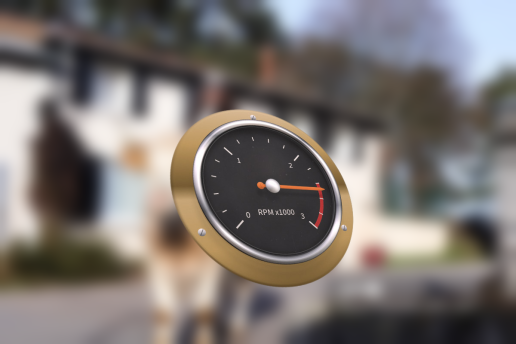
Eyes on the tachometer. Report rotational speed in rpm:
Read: 2500 rpm
